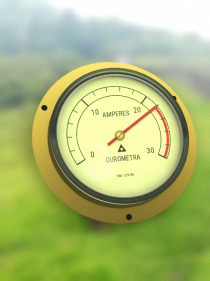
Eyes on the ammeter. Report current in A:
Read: 22 A
